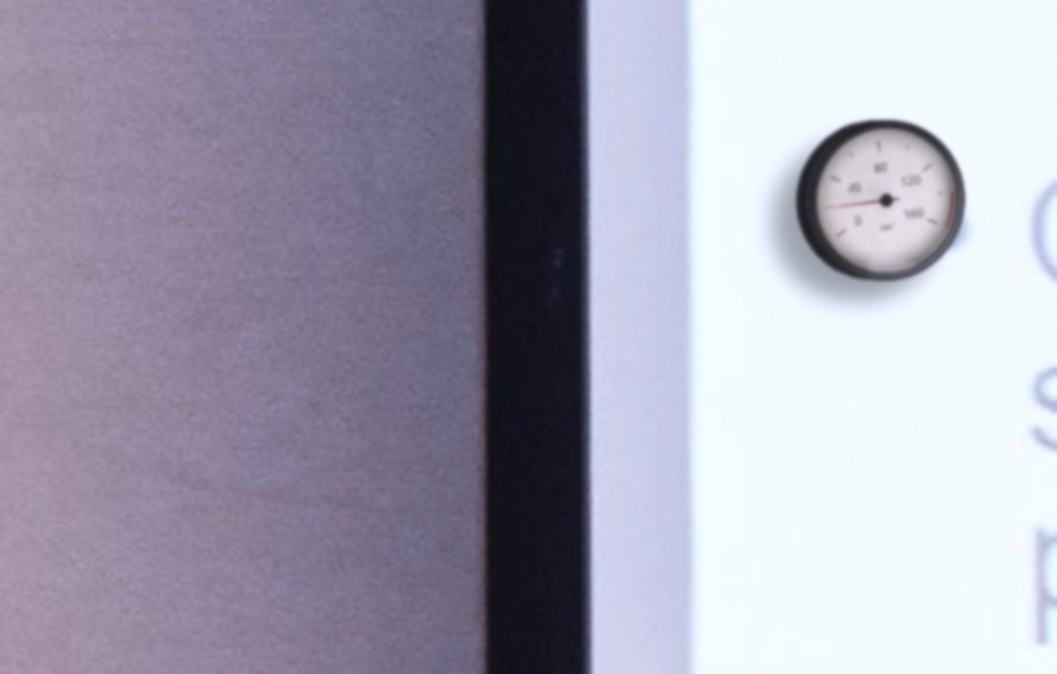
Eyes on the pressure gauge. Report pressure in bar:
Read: 20 bar
